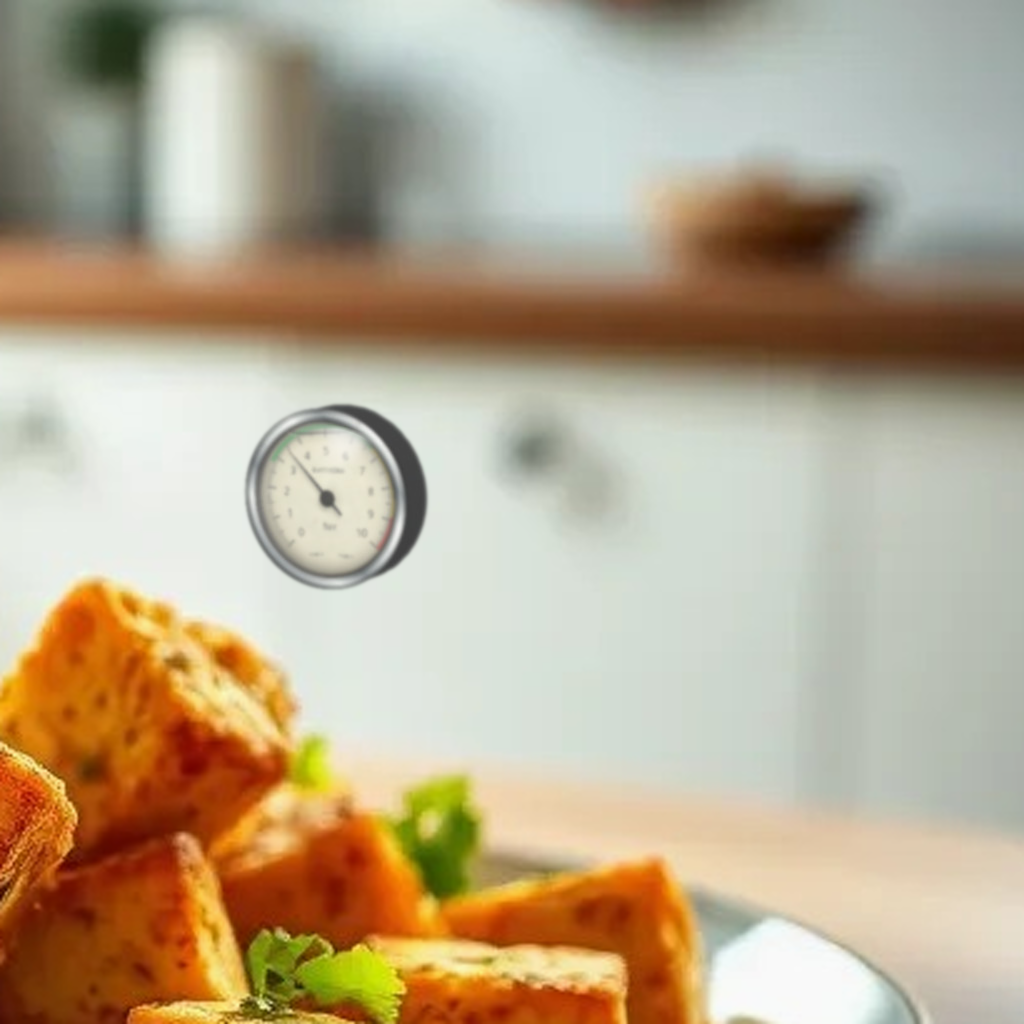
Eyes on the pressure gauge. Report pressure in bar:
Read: 3.5 bar
